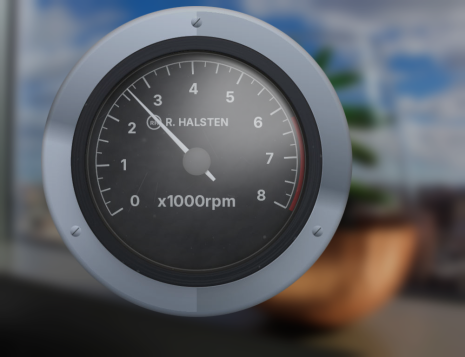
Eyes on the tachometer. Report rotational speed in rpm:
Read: 2625 rpm
